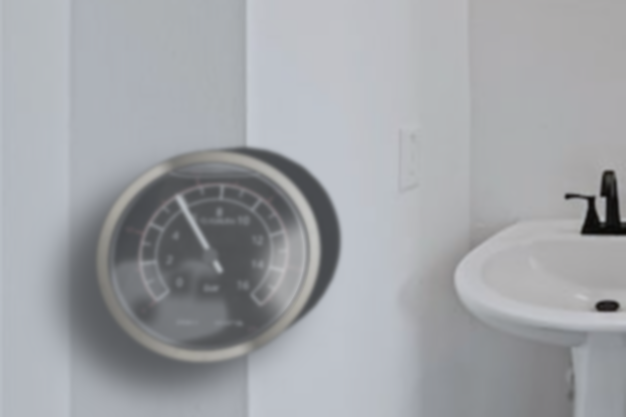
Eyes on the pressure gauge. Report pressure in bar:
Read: 6 bar
